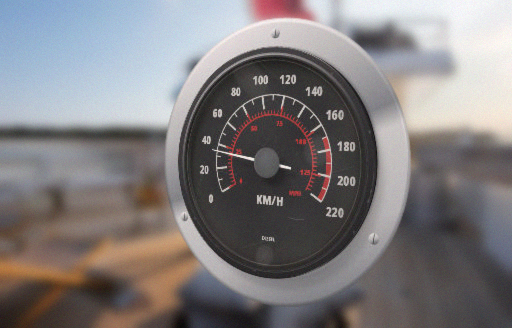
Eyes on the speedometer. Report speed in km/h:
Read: 35 km/h
